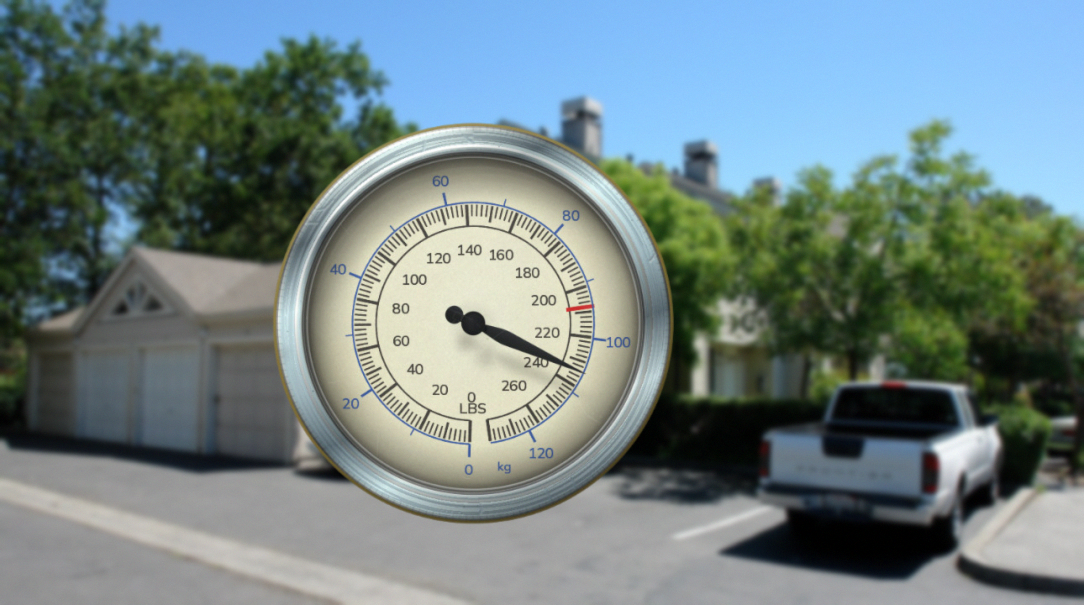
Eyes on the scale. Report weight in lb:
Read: 234 lb
